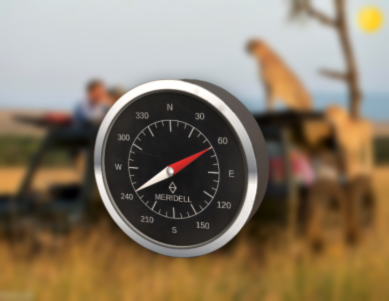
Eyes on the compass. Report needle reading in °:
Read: 60 °
